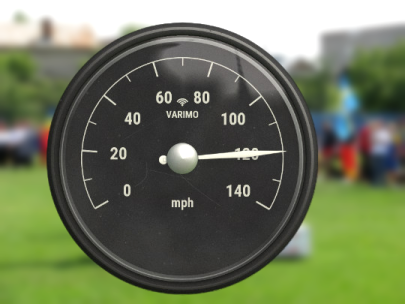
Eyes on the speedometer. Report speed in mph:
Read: 120 mph
